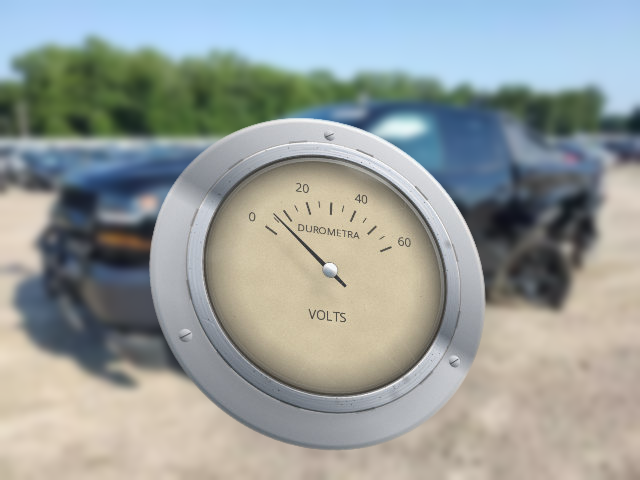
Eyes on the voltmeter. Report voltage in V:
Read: 5 V
